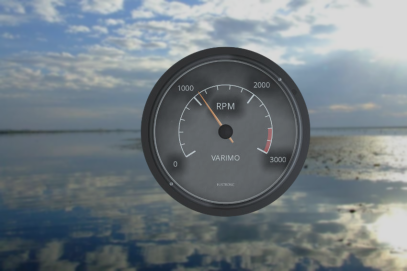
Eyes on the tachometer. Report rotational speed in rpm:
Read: 1100 rpm
